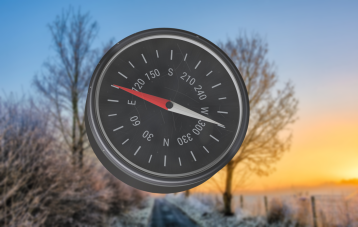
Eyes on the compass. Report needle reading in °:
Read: 105 °
